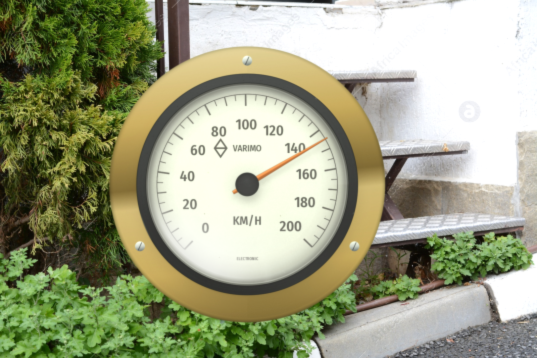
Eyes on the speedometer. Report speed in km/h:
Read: 145 km/h
